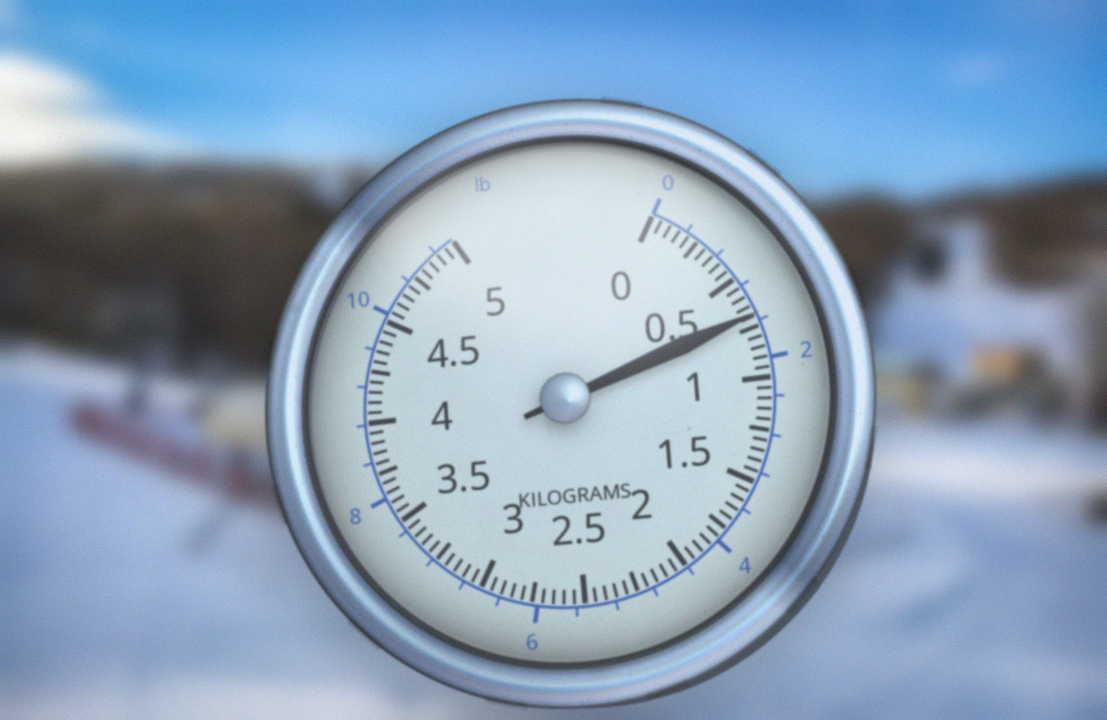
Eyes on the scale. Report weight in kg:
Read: 0.7 kg
